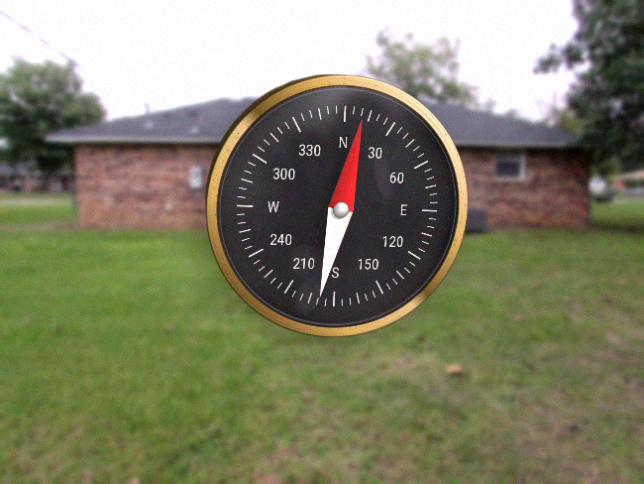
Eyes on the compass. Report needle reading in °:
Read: 10 °
